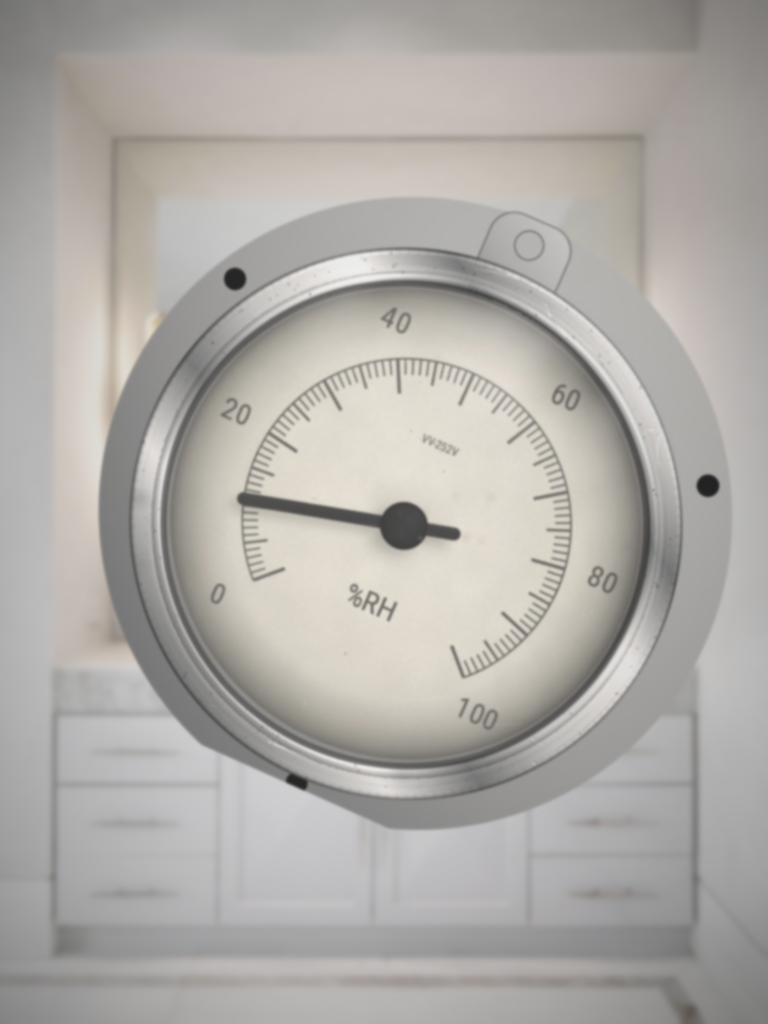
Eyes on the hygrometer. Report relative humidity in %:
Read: 11 %
